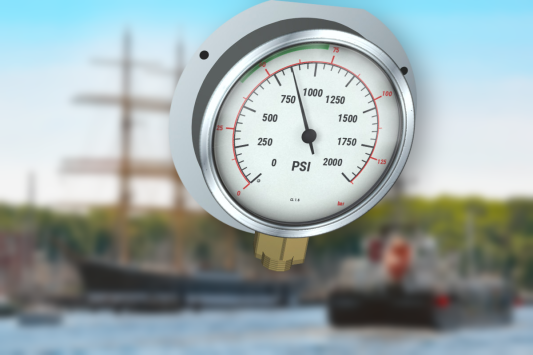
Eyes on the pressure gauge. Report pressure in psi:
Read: 850 psi
